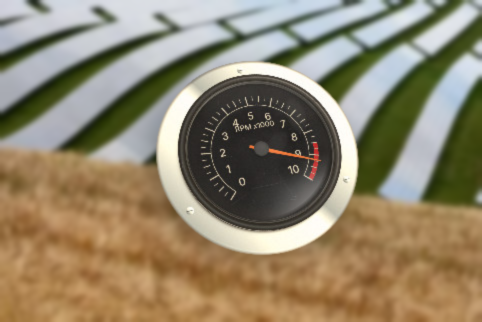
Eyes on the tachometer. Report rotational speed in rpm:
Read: 9250 rpm
